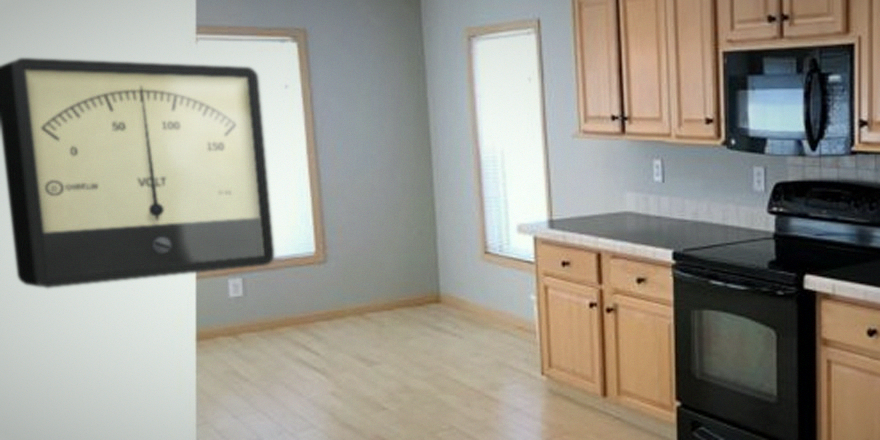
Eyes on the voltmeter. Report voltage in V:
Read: 75 V
